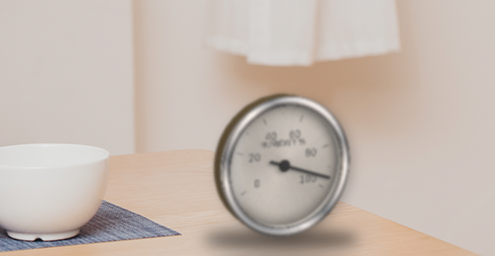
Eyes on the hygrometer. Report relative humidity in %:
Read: 95 %
